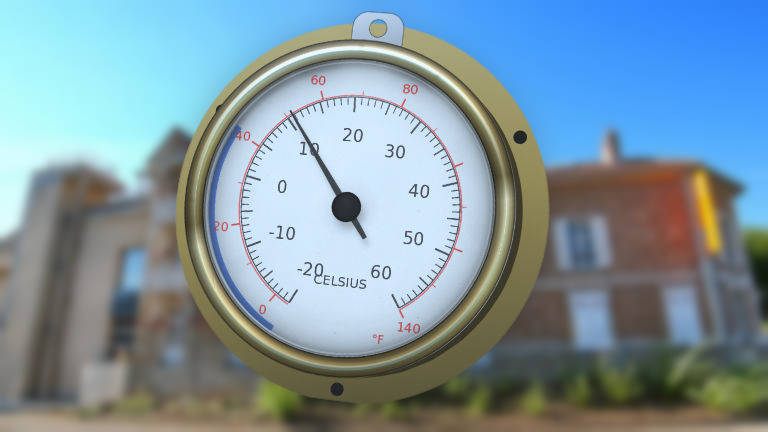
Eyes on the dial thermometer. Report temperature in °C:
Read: 11 °C
